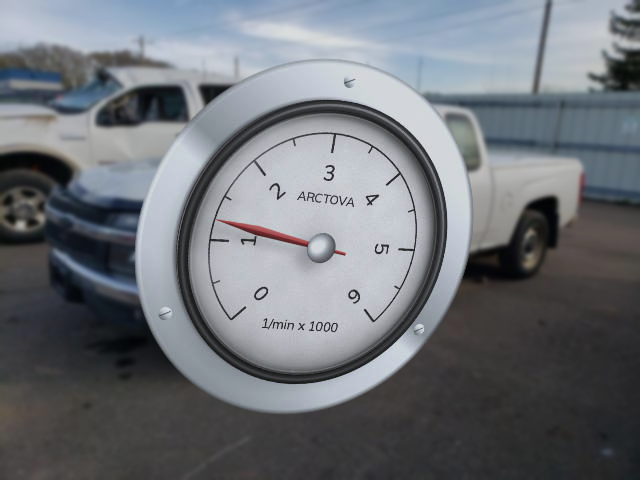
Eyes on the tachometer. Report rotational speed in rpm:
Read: 1250 rpm
